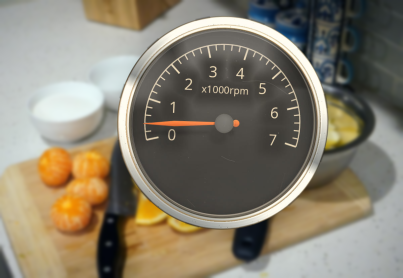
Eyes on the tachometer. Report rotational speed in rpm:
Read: 400 rpm
